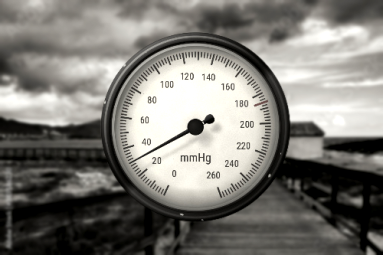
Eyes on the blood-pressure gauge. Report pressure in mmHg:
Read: 30 mmHg
